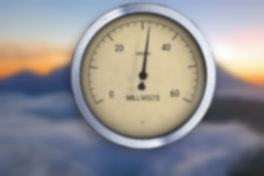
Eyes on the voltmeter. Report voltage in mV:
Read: 32 mV
